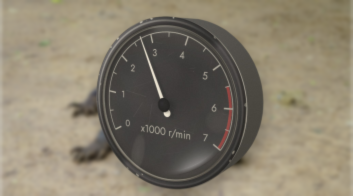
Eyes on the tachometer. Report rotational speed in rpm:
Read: 2750 rpm
